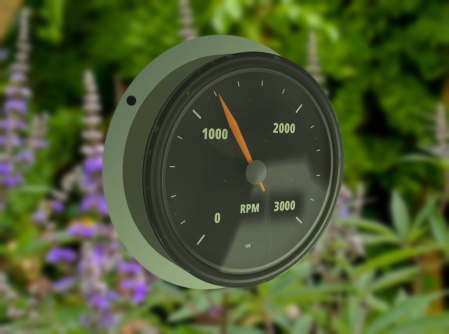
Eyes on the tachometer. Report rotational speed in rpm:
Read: 1200 rpm
